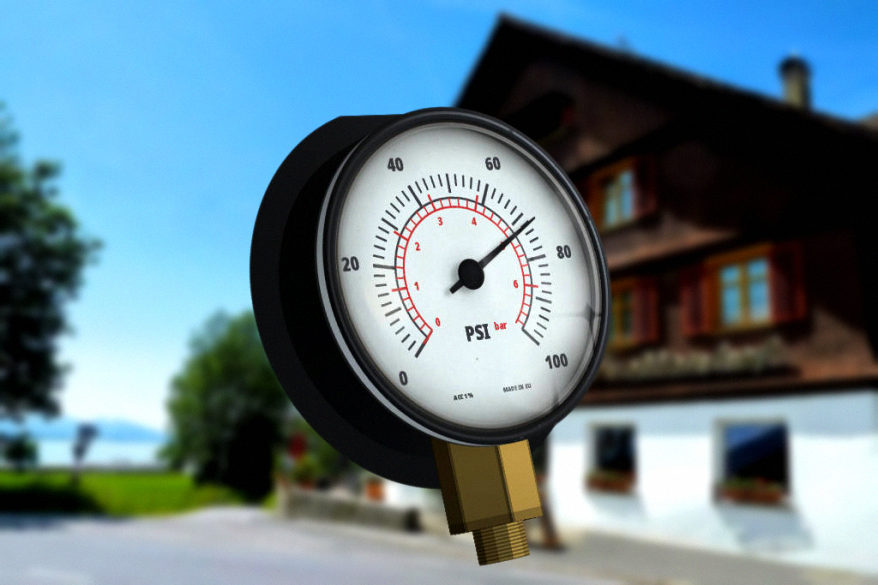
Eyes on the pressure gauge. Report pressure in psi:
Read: 72 psi
